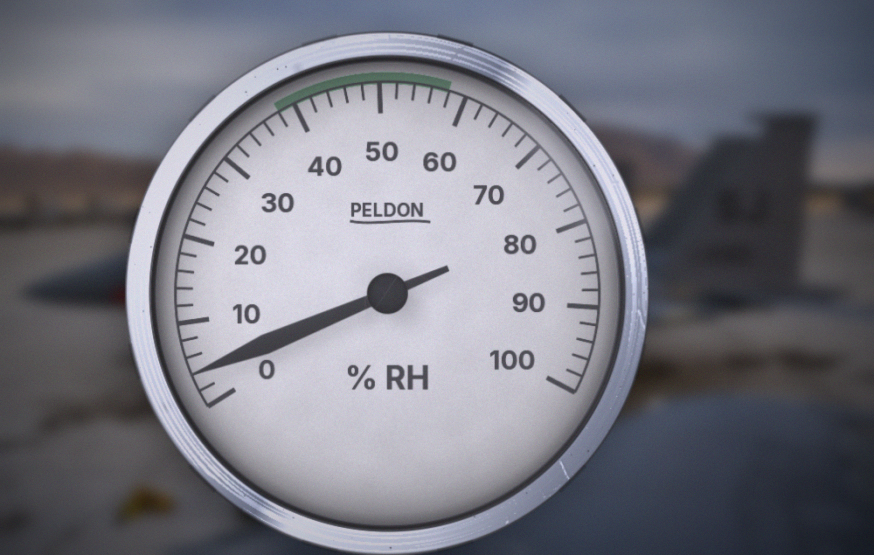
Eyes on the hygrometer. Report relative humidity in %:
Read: 4 %
